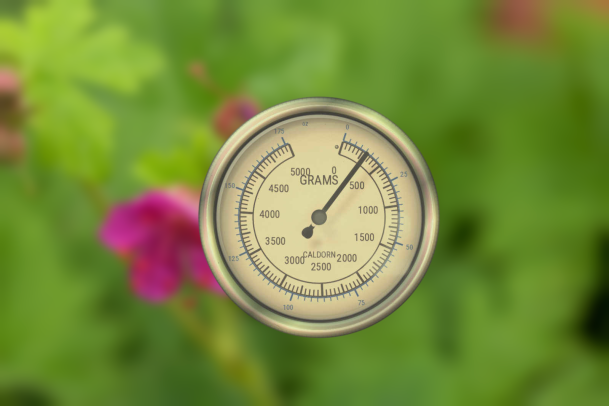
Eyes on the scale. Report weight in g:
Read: 300 g
